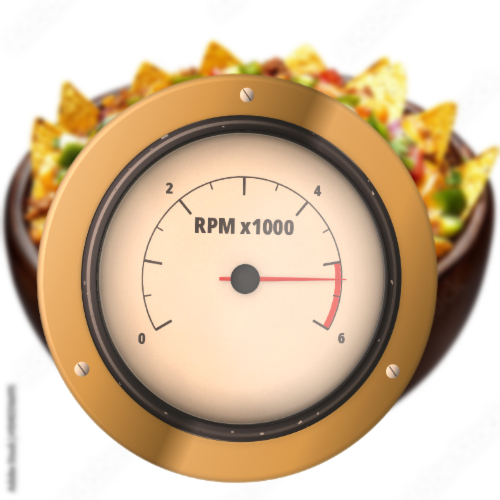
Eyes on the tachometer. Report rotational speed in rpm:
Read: 5250 rpm
